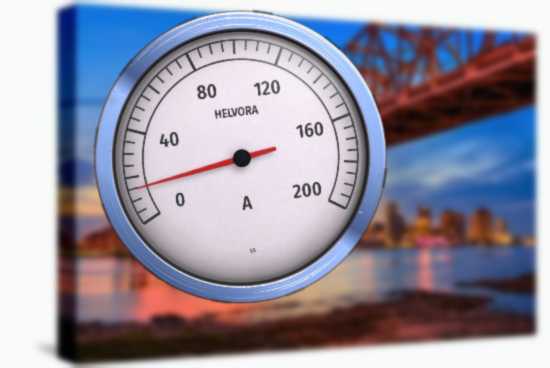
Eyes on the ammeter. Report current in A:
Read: 15 A
